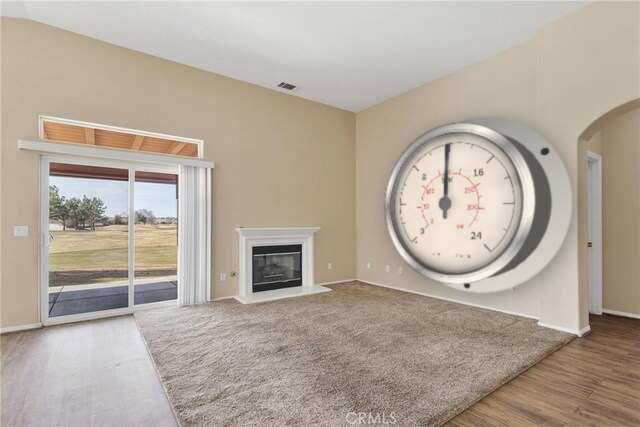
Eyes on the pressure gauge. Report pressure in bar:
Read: 12 bar
